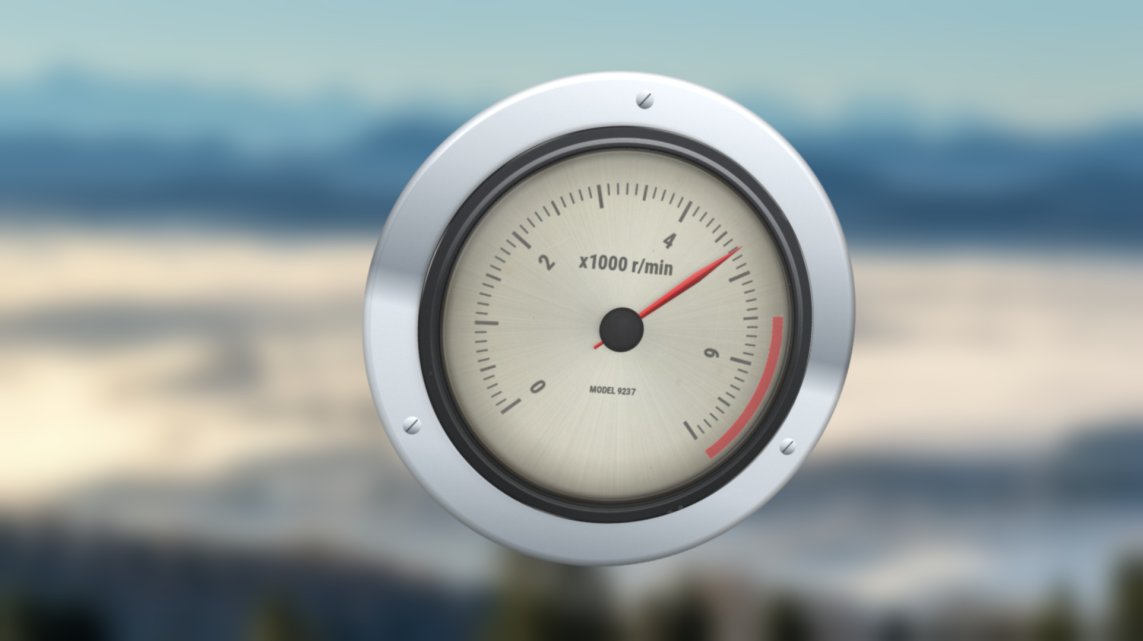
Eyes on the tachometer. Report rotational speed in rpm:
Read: 4700 rpm
